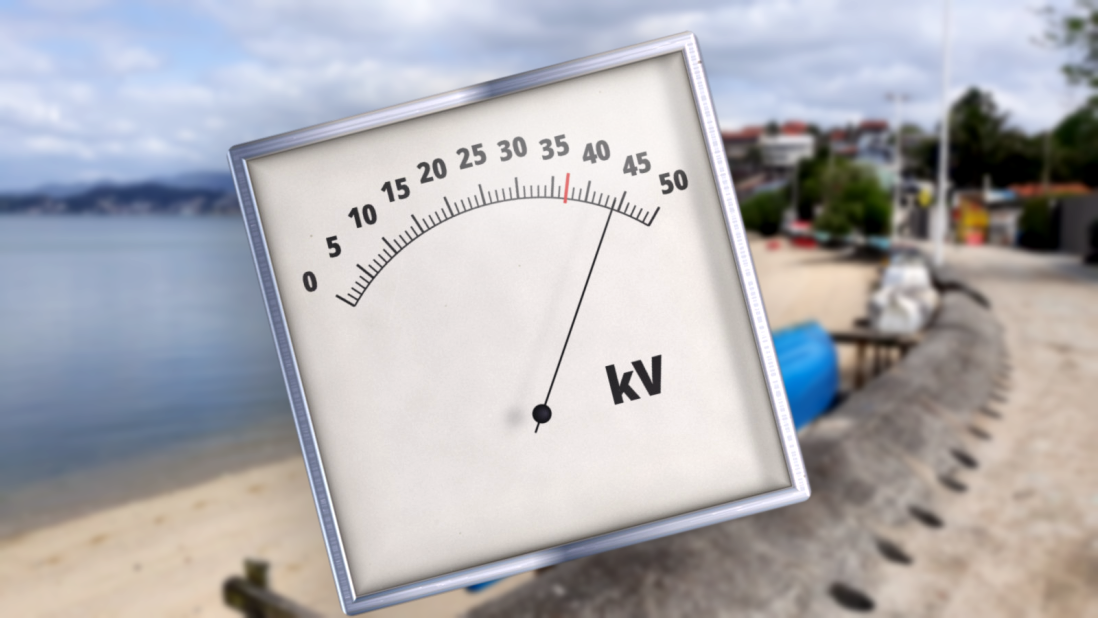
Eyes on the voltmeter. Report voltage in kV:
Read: 44 kV
